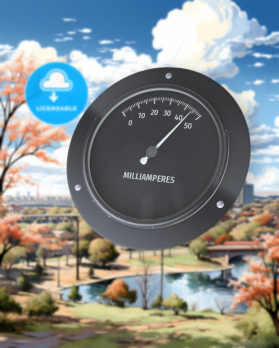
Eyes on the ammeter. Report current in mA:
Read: 45 mA
